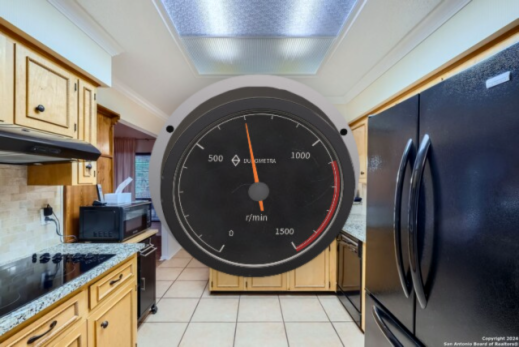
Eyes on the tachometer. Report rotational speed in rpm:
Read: 700 rpm
